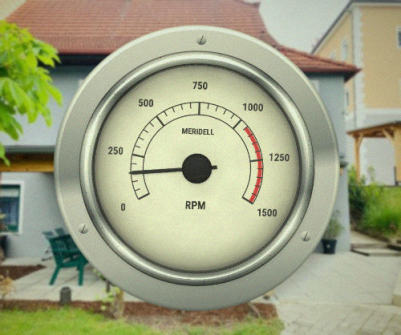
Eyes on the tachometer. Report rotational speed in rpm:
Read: 150 rpm
